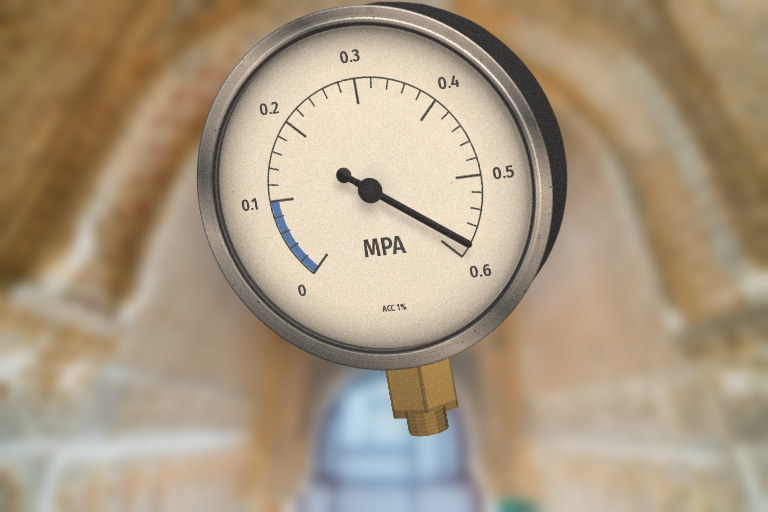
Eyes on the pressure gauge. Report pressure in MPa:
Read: 0.58 MPa
